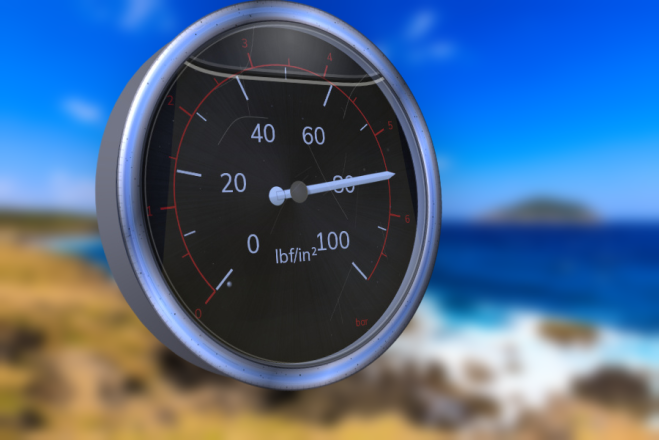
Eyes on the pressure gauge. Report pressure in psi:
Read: 80 psi
